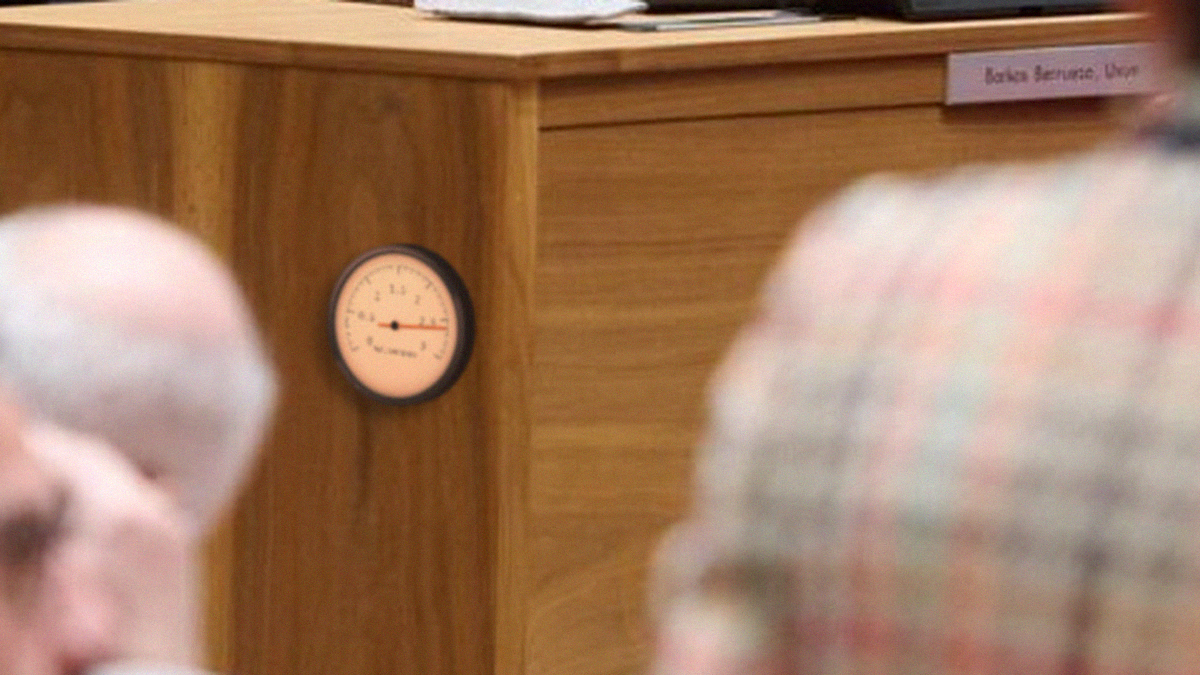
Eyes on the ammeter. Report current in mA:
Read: 2.6 mA
